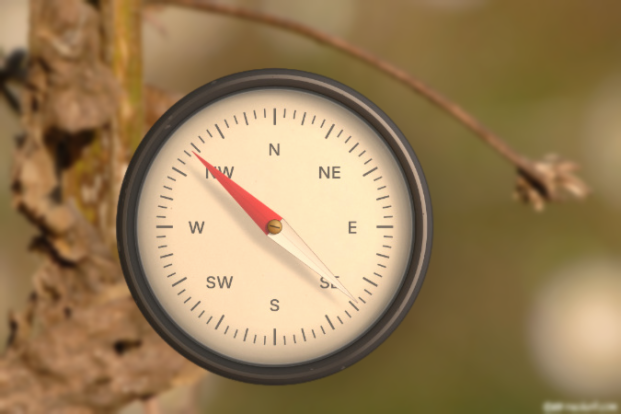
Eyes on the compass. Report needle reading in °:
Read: 312.5 °
